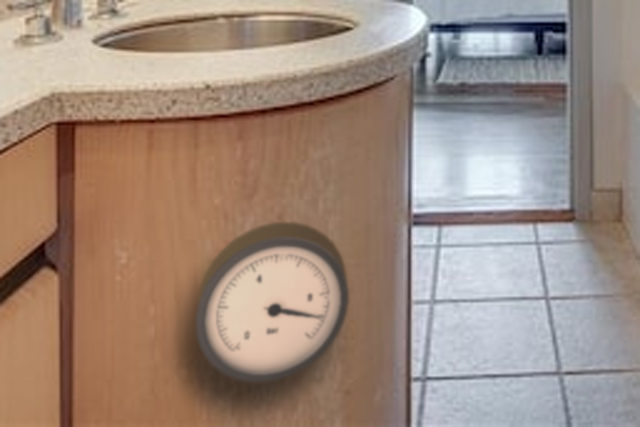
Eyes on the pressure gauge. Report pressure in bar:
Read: 9 bar
